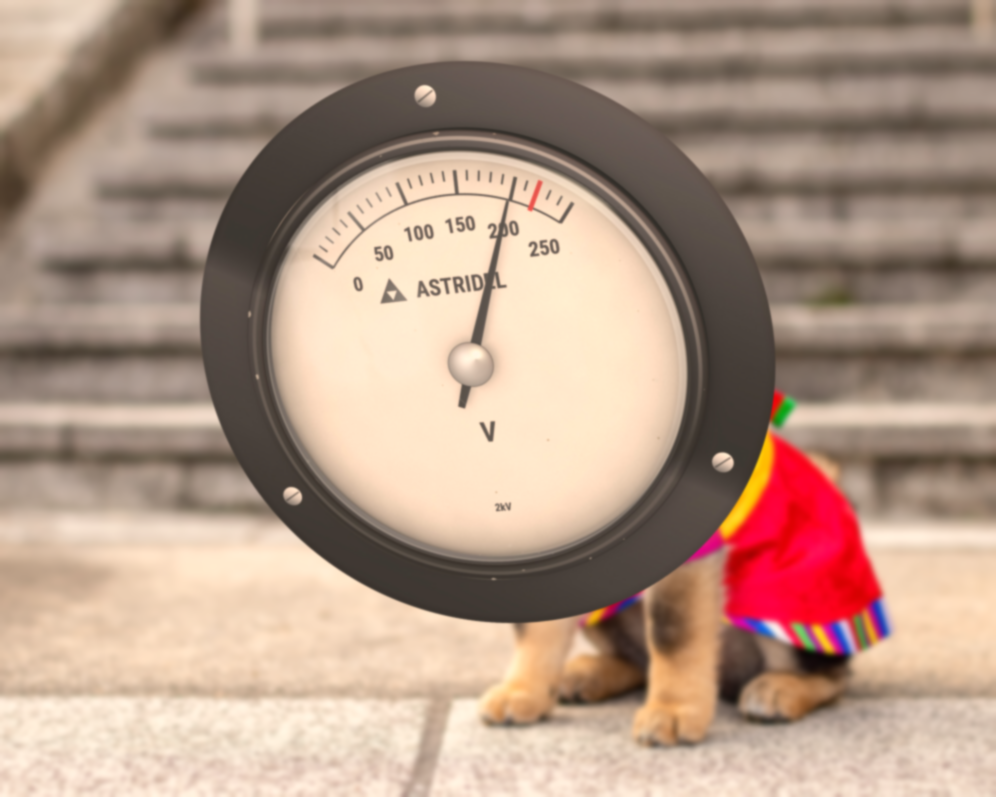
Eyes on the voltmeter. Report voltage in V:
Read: 200 V
